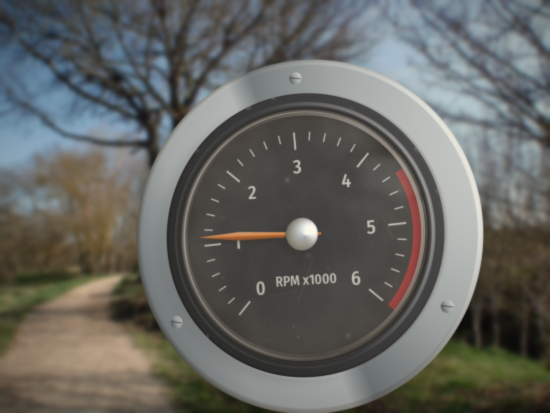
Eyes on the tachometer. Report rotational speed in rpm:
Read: 1100 rpm
